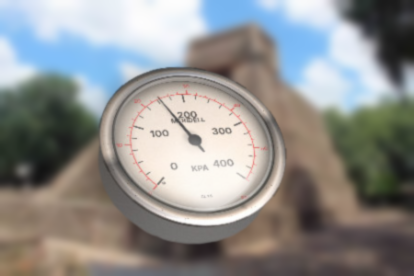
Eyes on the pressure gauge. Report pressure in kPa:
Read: 160 kPa
